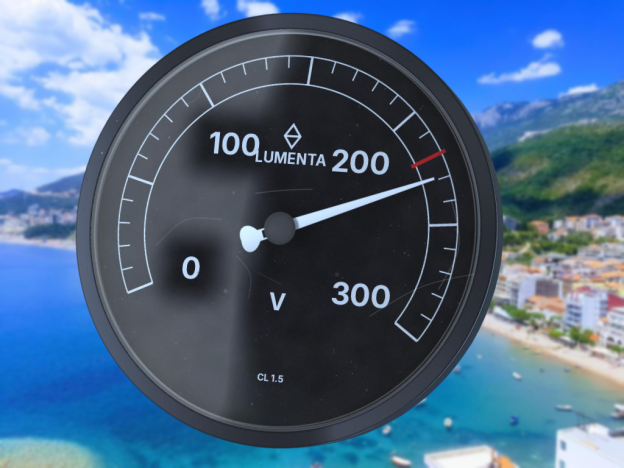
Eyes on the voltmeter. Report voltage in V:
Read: 230 V
